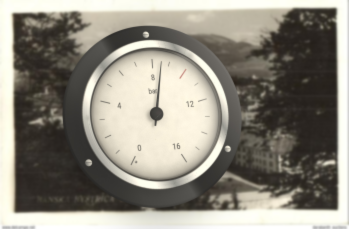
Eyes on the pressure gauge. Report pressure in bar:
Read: 8.5 bar
